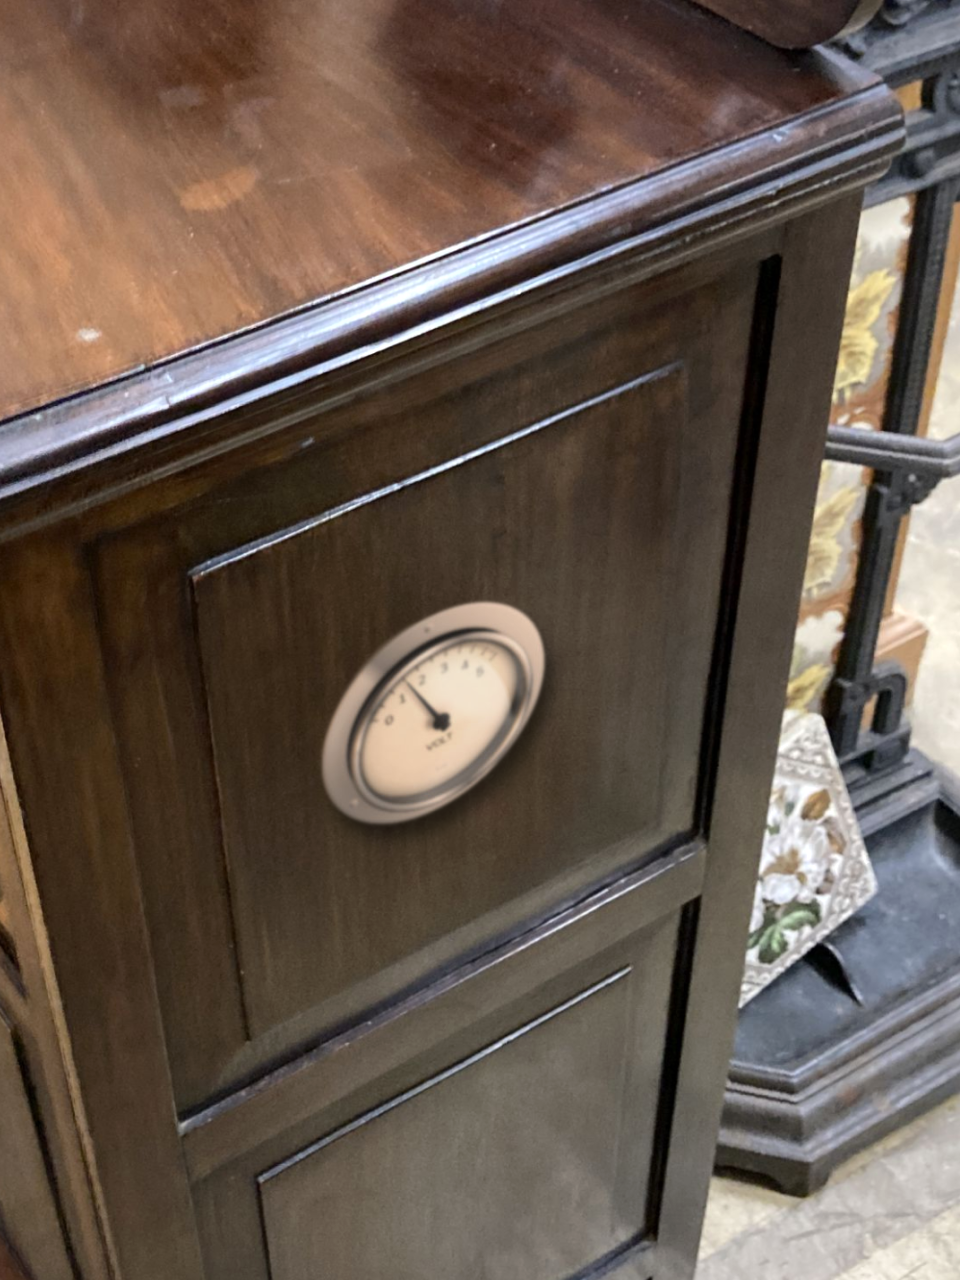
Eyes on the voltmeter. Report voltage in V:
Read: 1.5 V
